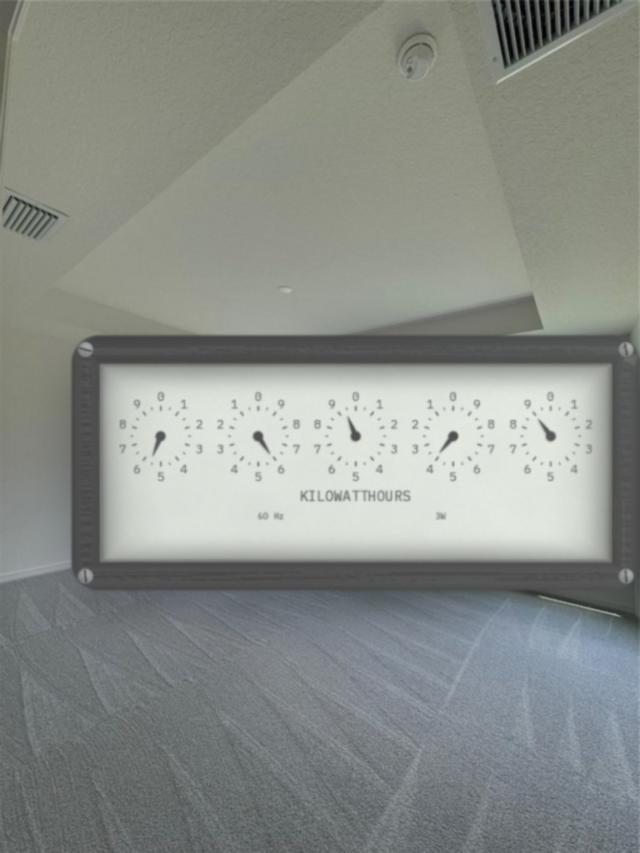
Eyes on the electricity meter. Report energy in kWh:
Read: 55939 kWh
